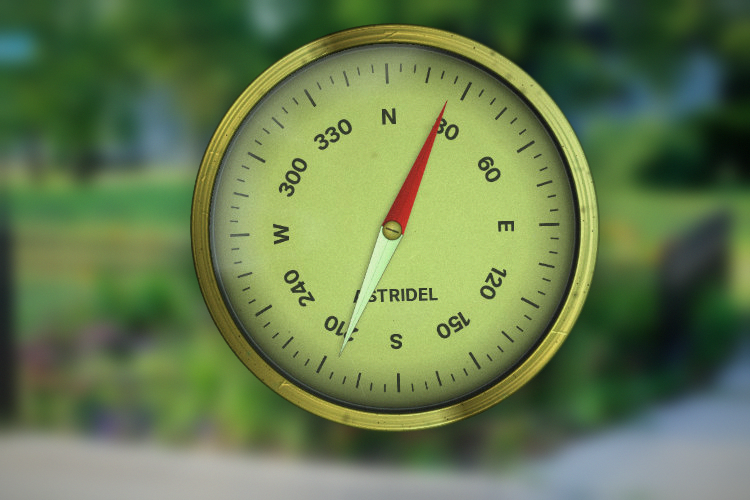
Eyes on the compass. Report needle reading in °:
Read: 25 °
